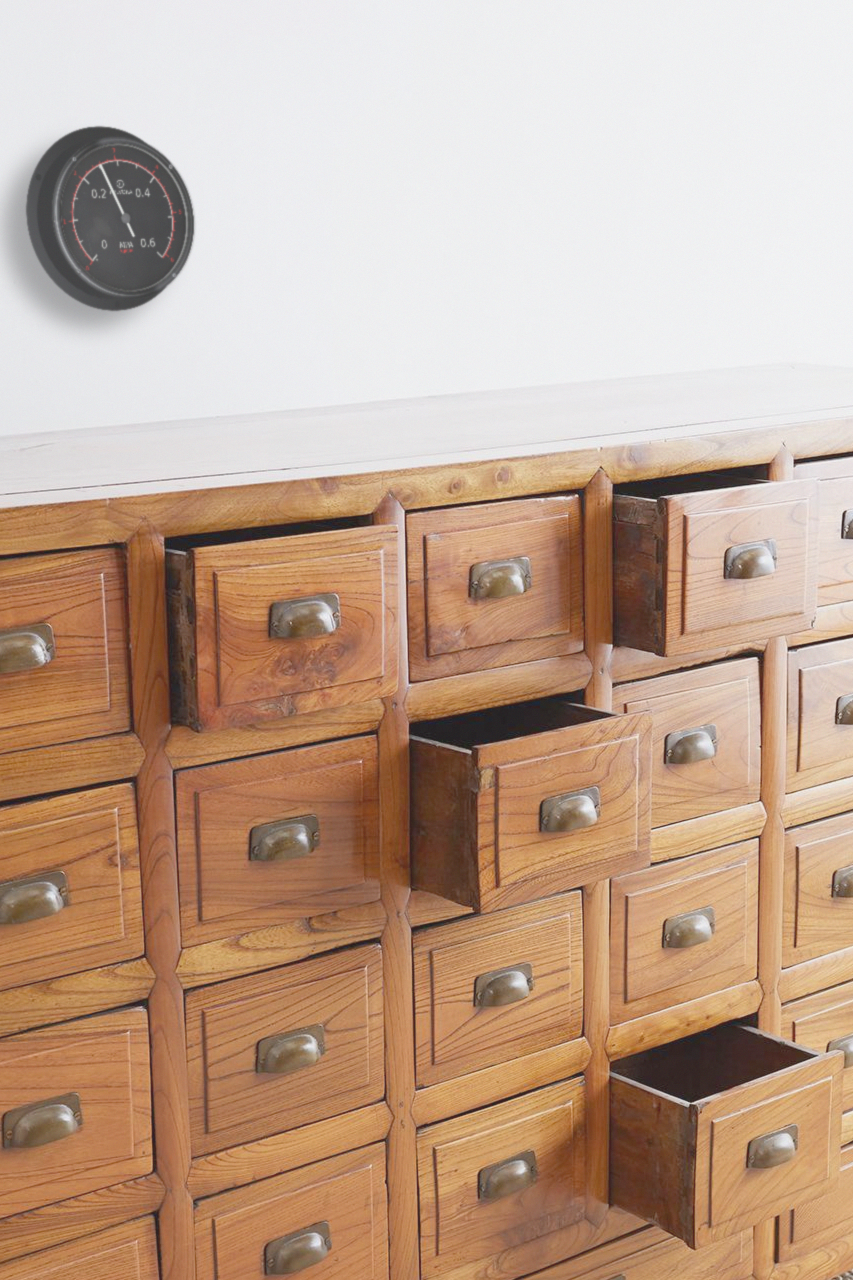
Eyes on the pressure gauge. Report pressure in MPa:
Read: 0.25 MPa
